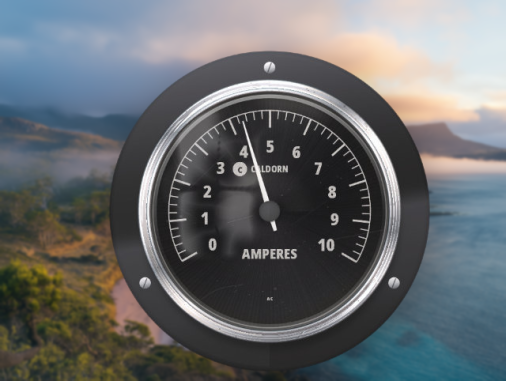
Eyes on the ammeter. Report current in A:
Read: 4.3 A
